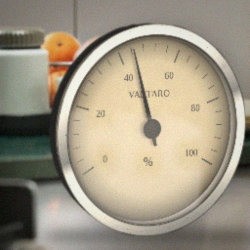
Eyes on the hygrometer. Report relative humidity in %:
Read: 44 %
